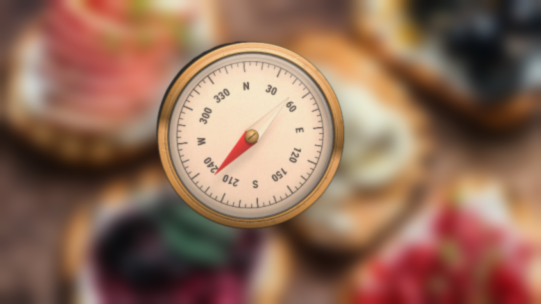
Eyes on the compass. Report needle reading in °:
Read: 230 °
